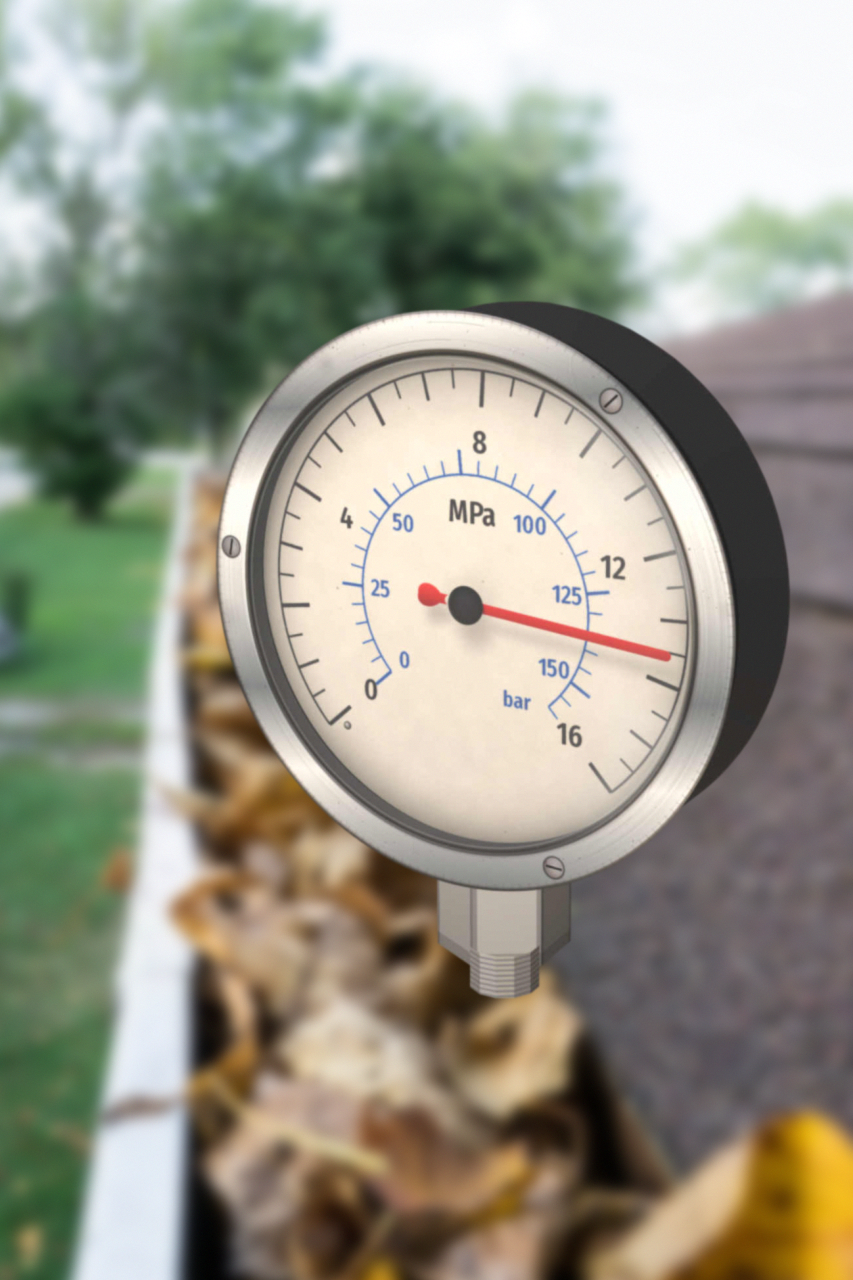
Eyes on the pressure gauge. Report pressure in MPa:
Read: 13.5 MPa
